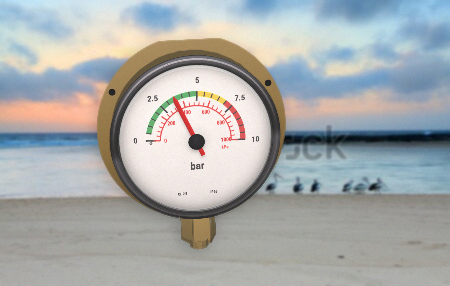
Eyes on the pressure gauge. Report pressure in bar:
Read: 3.5 bar
